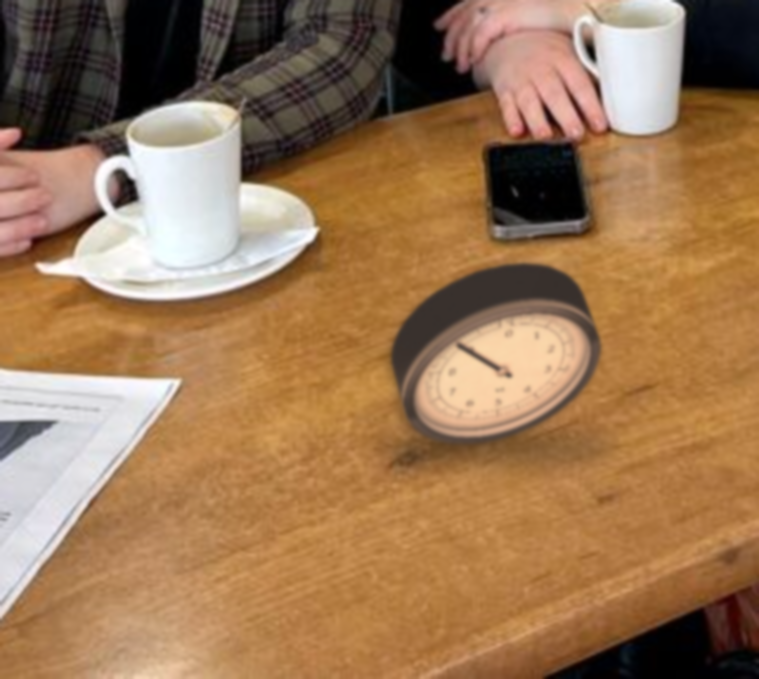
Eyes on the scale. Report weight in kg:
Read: 9 kg
